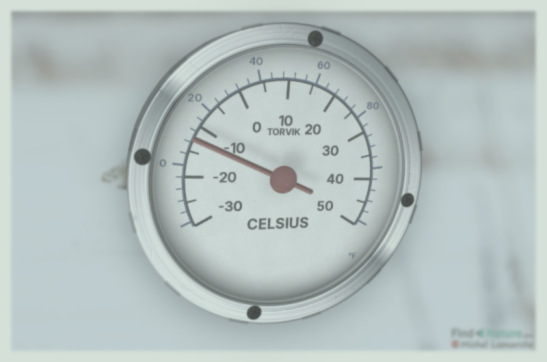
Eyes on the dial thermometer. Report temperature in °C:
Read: -12.5 °C
